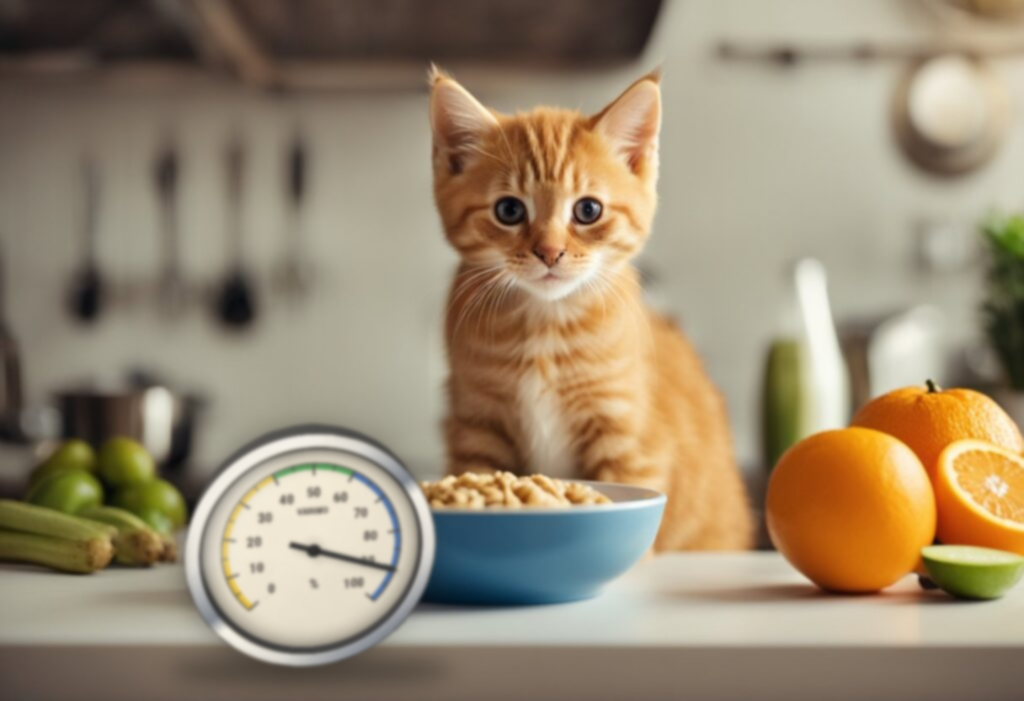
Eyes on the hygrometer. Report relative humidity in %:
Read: 90 %
